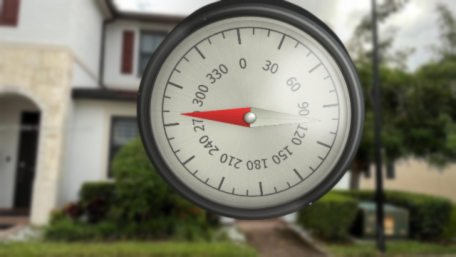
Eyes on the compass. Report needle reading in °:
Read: 280 °
